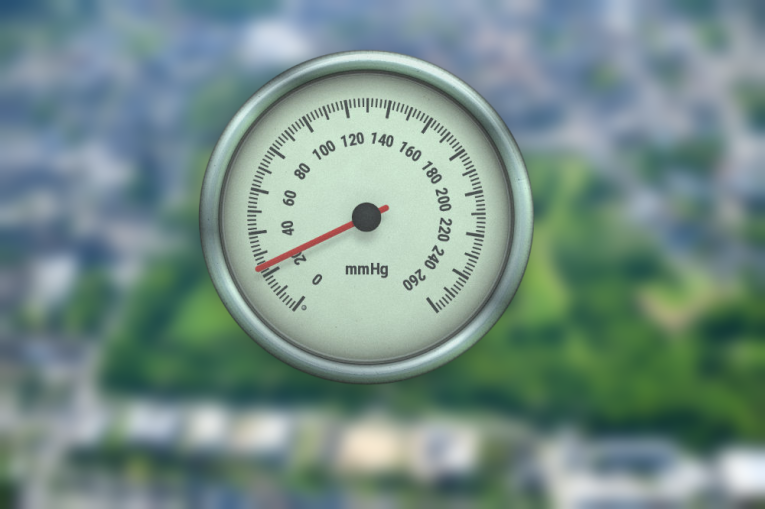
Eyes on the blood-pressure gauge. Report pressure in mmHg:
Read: 24 mmHg
